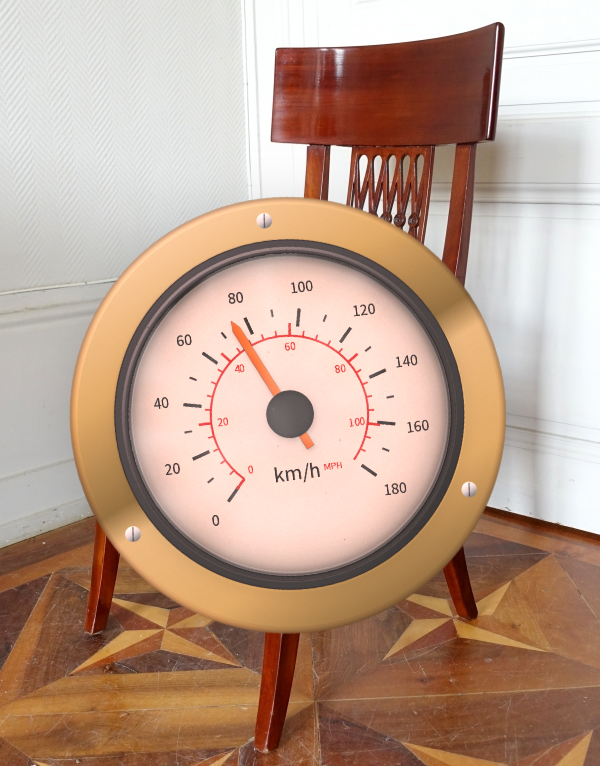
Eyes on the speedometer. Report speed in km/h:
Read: 75 km/h
